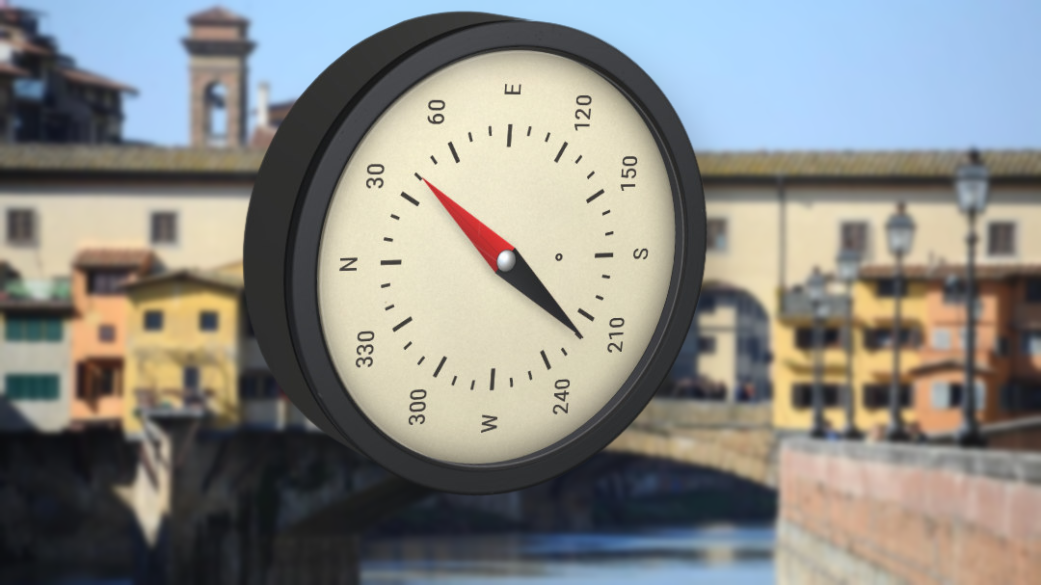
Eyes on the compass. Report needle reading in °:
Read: 40 °
